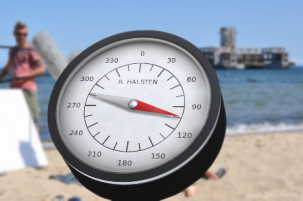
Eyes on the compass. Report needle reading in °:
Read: 105 °
